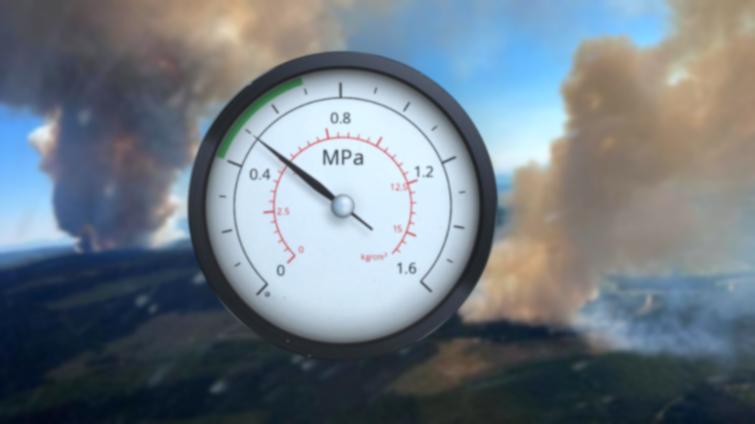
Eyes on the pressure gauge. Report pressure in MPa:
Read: 0.5 MPa
